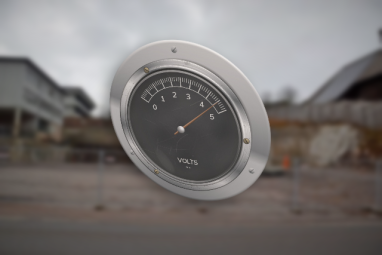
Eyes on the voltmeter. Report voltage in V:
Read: 4.5 V
